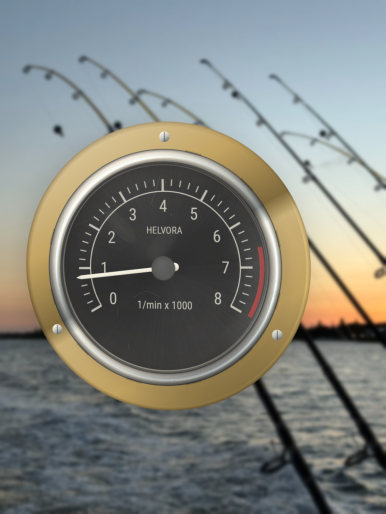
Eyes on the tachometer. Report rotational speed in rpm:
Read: 800 rpm
